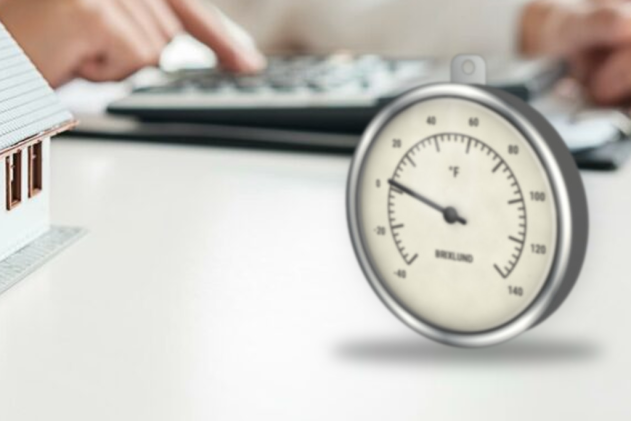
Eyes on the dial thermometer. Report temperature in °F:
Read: 4 °F
